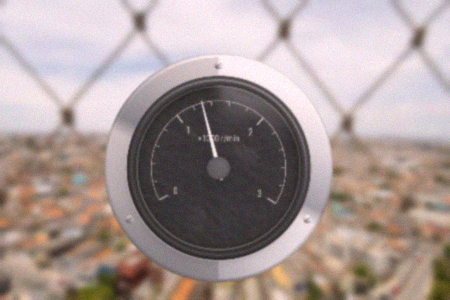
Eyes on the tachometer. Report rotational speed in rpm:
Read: 1300 rpm
